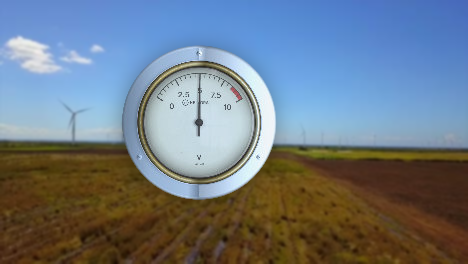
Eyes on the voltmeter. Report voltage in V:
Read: 5 V
